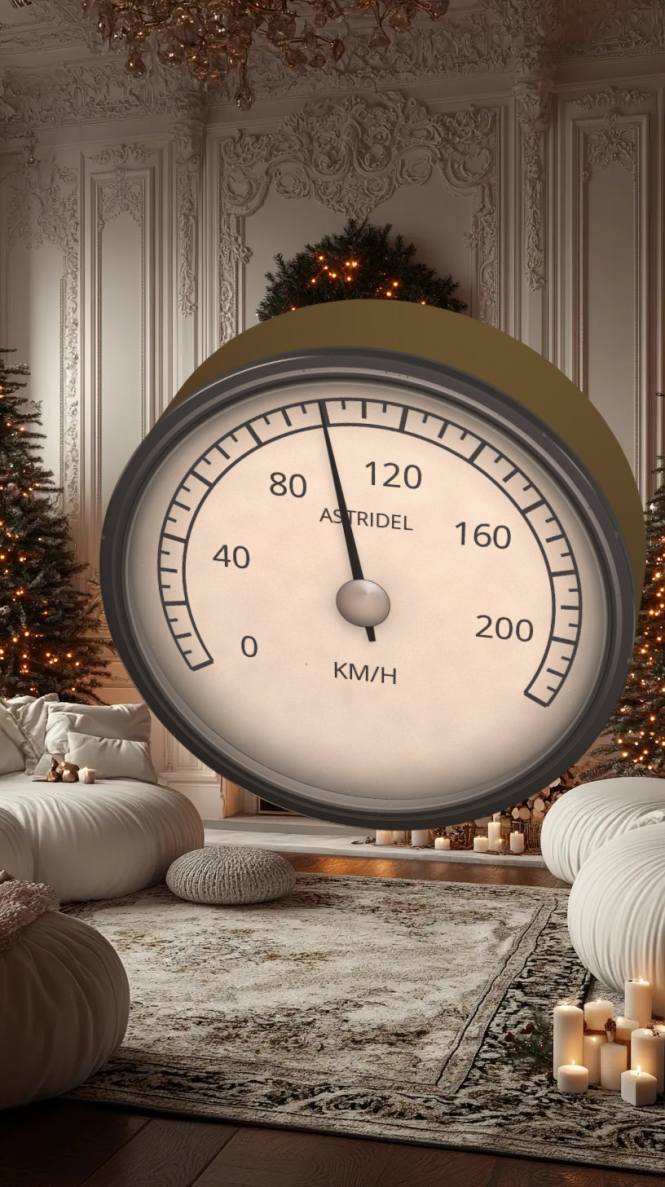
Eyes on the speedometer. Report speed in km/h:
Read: 100 km/h
